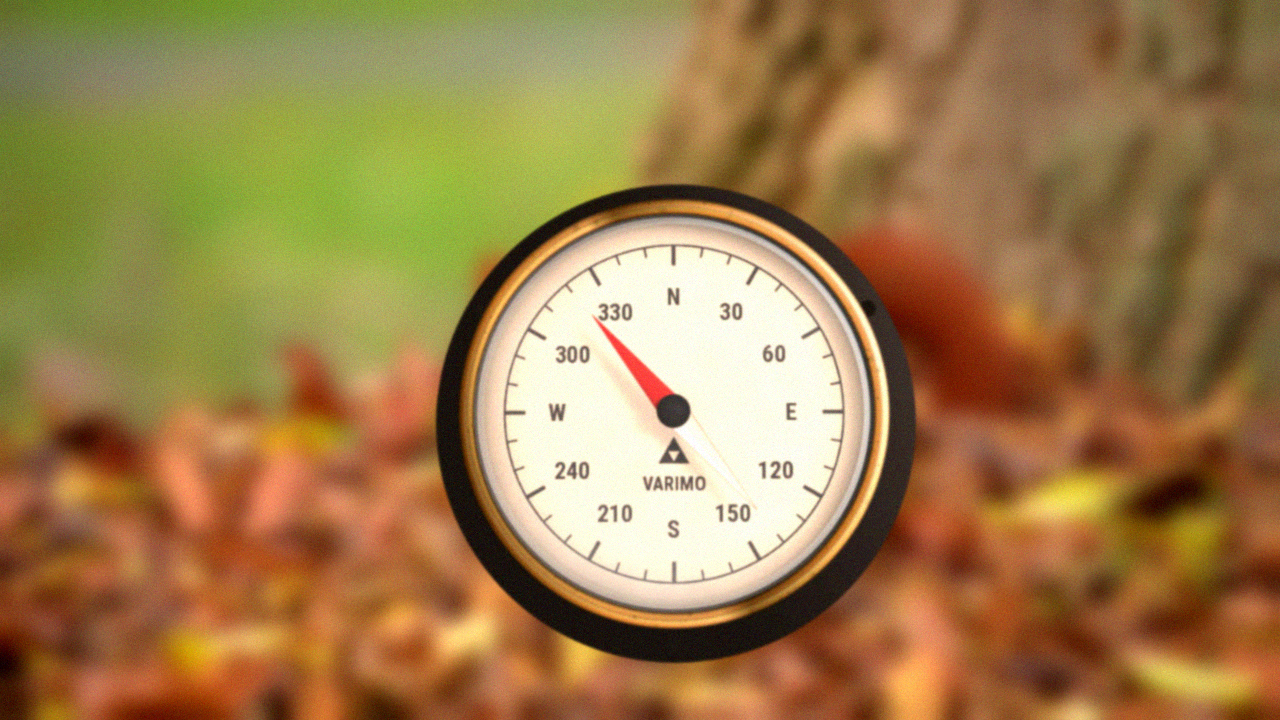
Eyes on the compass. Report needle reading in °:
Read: 320 °
